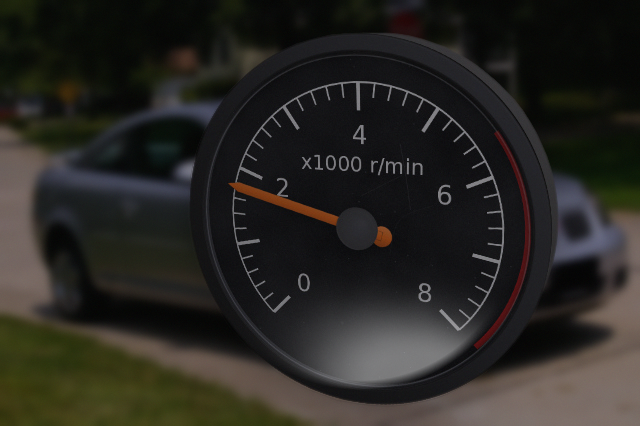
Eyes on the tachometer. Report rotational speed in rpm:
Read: 1800 rpm
